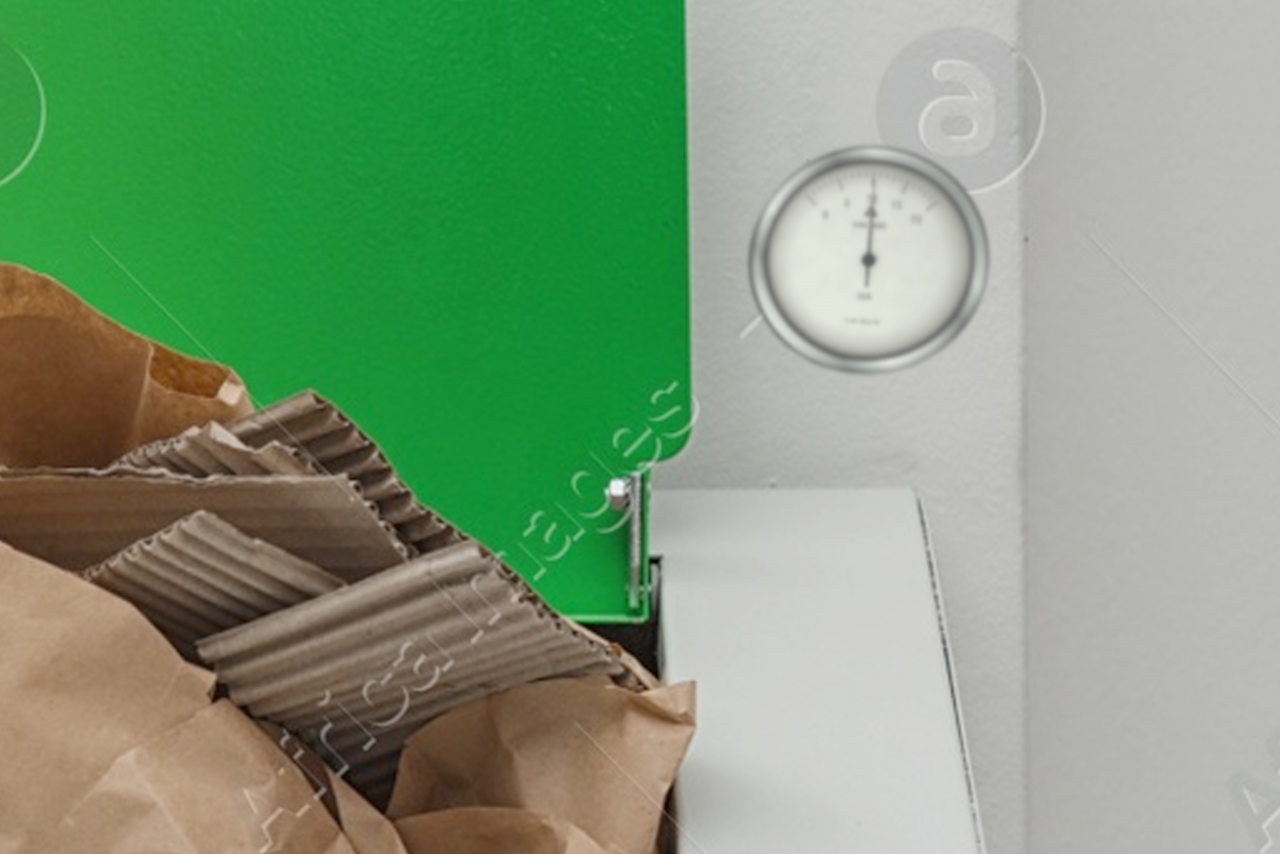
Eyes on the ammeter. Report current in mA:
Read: 10 mA
